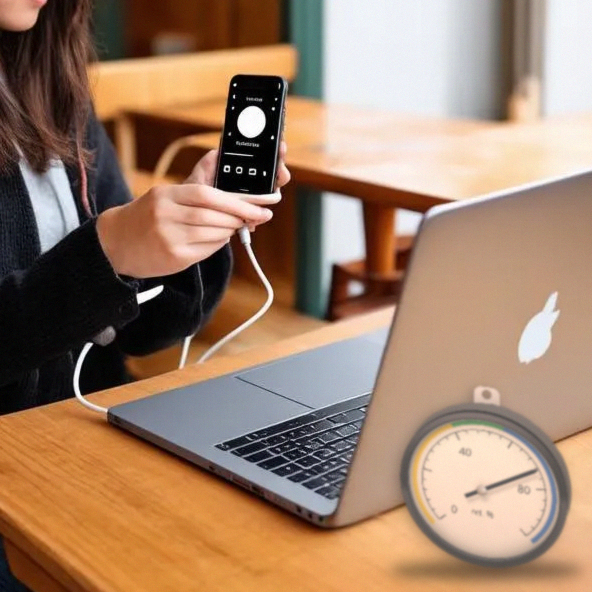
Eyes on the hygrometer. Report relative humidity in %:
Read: 72 %
